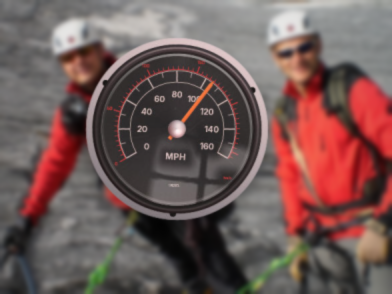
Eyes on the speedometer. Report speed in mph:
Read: 105 mph
